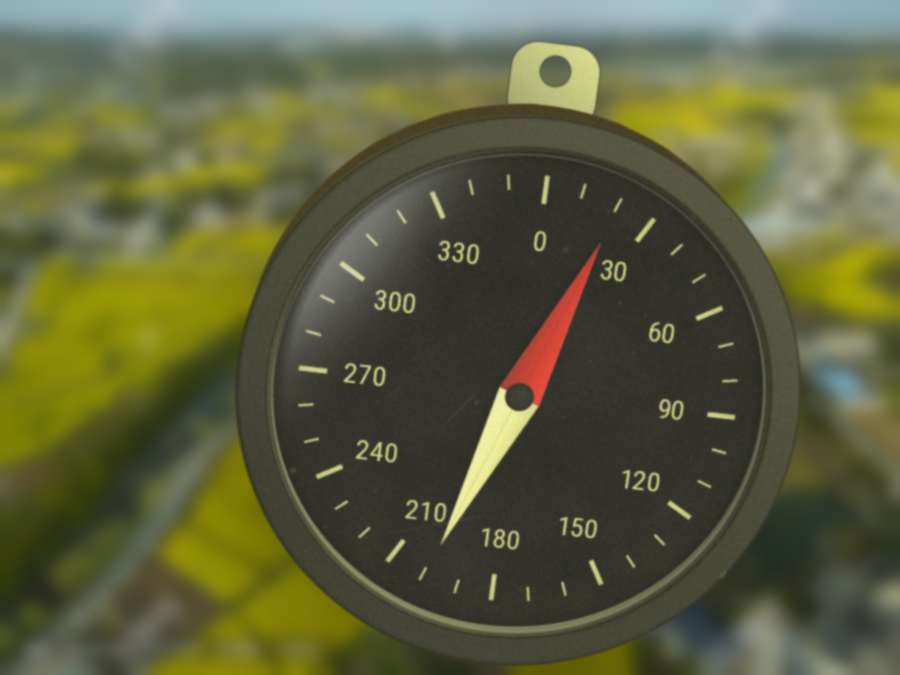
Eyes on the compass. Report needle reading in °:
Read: 20 °
